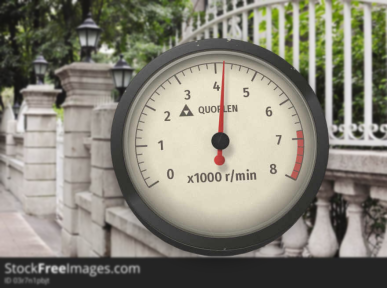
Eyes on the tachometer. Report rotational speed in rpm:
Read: 4200 rpm
